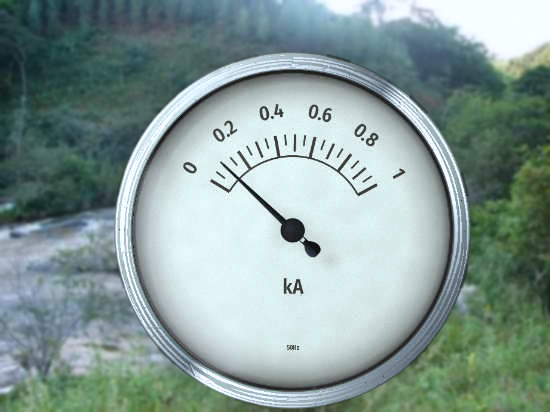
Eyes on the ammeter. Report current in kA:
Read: 0.1 kA
